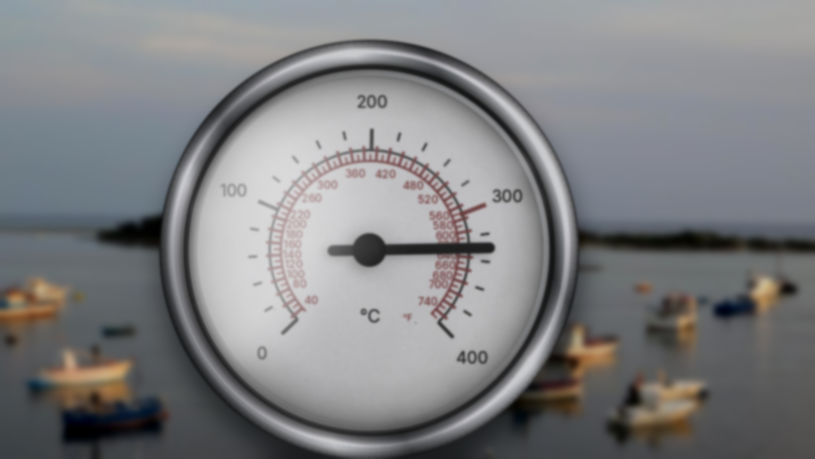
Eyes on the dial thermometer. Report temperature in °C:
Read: 330 °C
